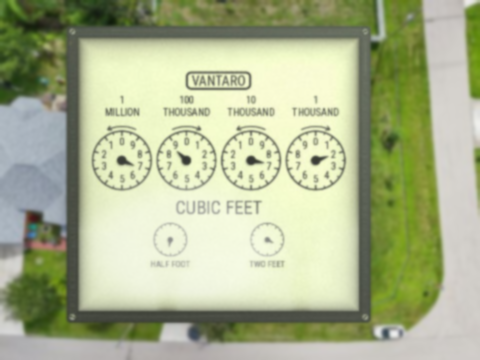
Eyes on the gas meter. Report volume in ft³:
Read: 687200 ft³
